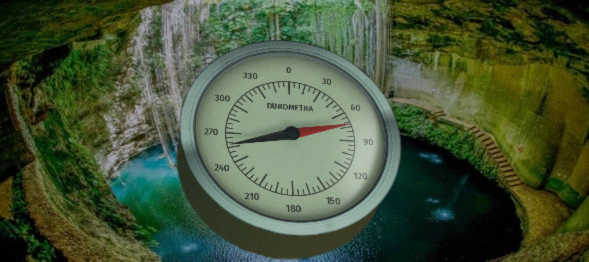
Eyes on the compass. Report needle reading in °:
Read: 75 °
